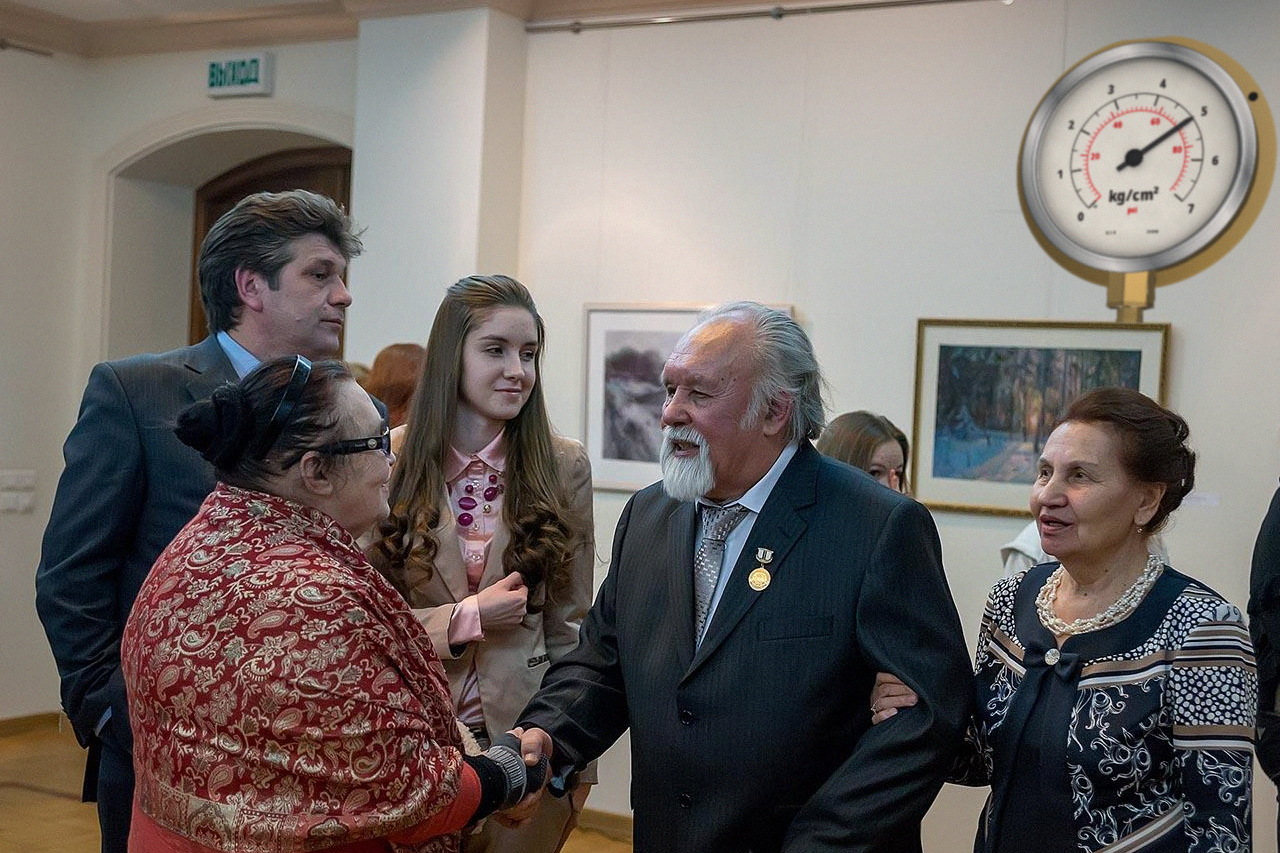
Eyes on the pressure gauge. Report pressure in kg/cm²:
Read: 5 kg/cm²
